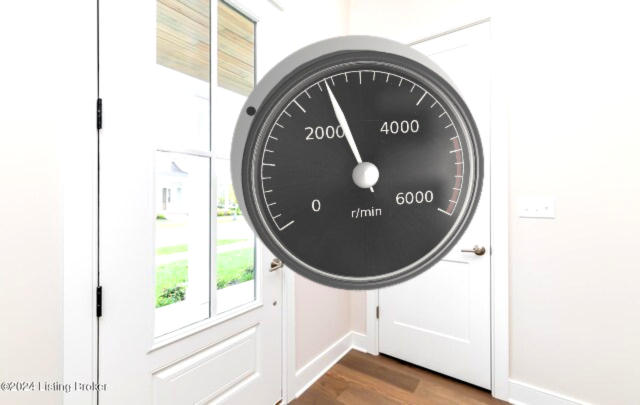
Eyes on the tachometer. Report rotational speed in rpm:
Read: 2500 rpm
